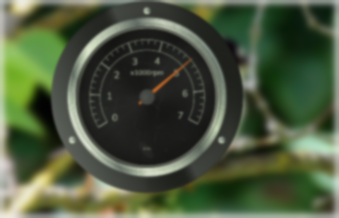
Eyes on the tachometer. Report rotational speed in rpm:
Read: 5000 rpm
